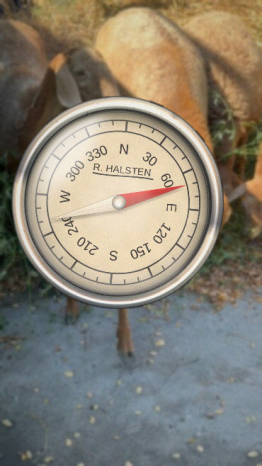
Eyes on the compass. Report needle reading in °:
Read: 70 °
